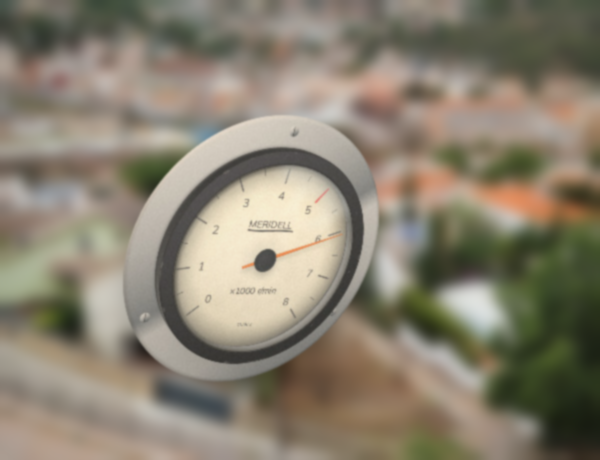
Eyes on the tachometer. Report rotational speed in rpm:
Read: 6000 rpm
